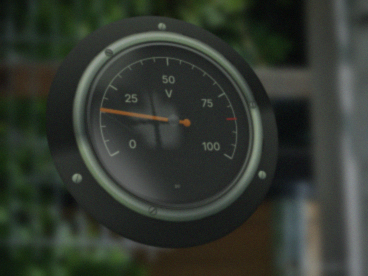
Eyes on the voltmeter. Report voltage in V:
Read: 15 V
